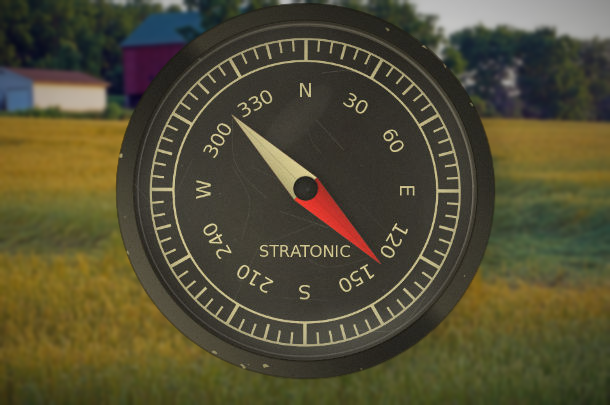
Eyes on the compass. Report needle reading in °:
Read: 135 °
